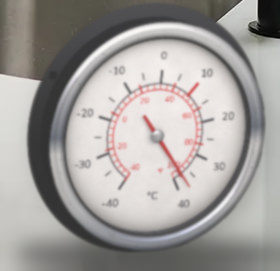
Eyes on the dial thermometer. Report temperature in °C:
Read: 37.5 °C
